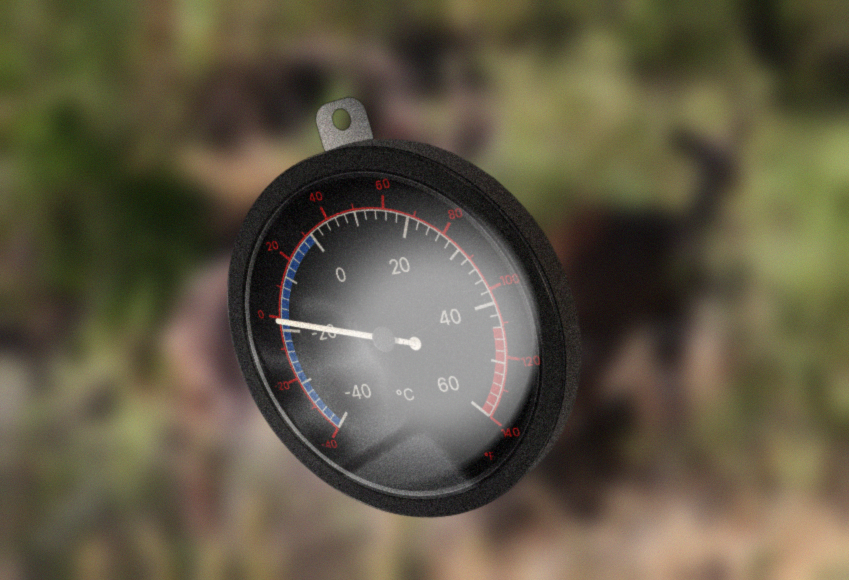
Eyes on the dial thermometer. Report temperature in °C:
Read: -18 °C
